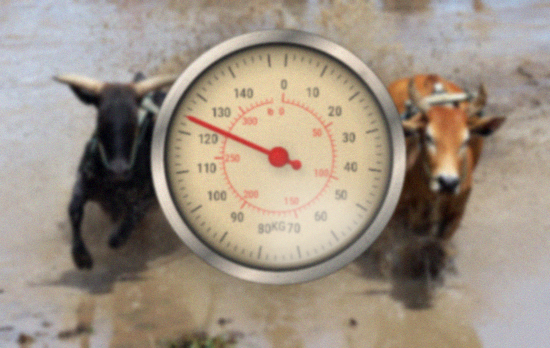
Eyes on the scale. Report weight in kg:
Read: 124 kg
